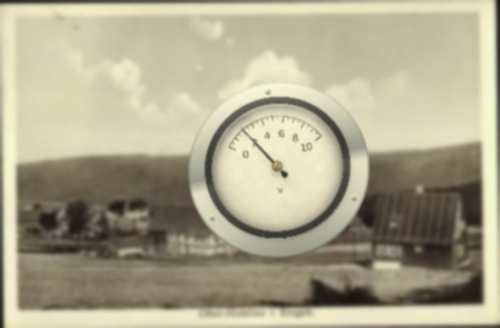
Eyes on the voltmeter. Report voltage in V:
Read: 2 V
